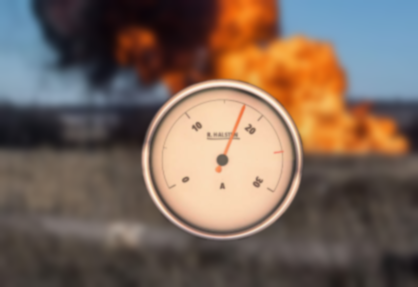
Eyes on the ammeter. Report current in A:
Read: 17.5 A
